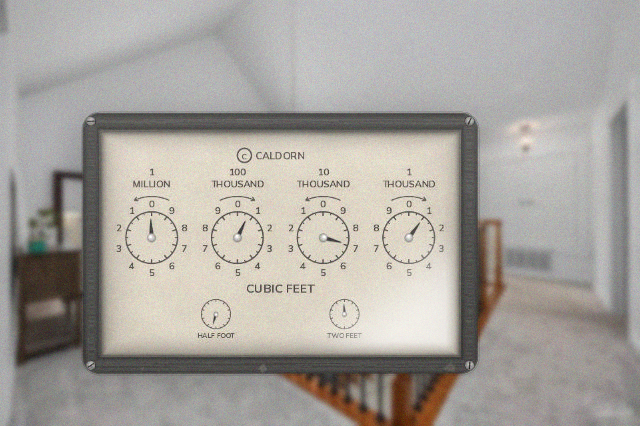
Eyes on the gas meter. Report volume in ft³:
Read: 7100 ft³
